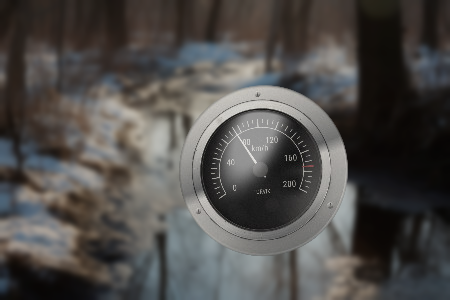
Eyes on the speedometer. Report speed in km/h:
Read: 75 km/h
